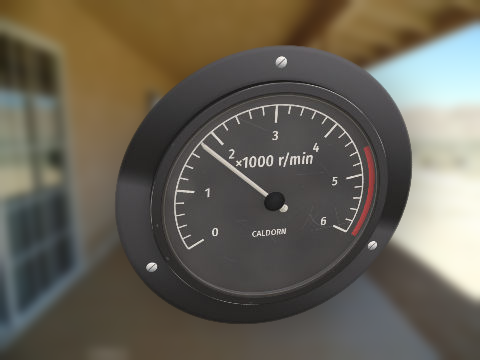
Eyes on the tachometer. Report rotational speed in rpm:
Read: 1800 rpm
